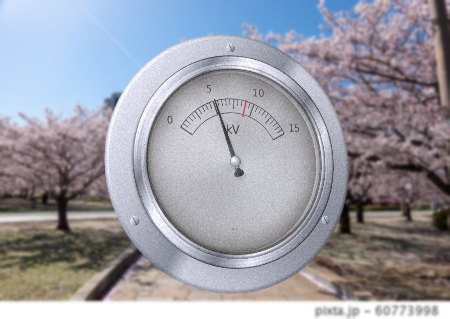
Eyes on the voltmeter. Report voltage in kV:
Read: 5 kV
